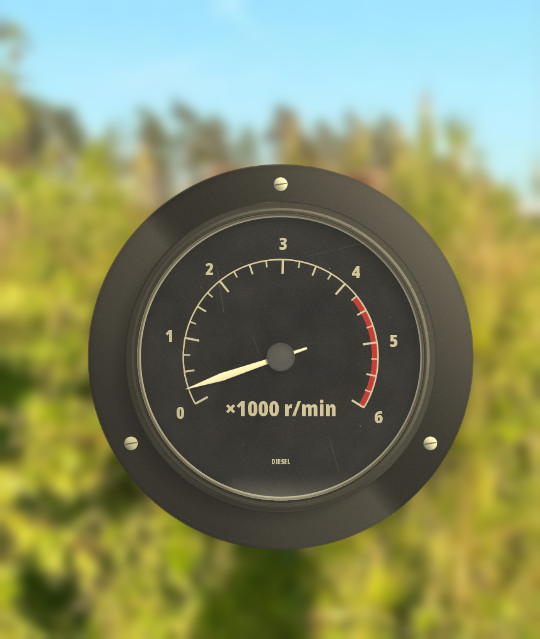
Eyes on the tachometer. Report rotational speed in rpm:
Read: 250 rpm
